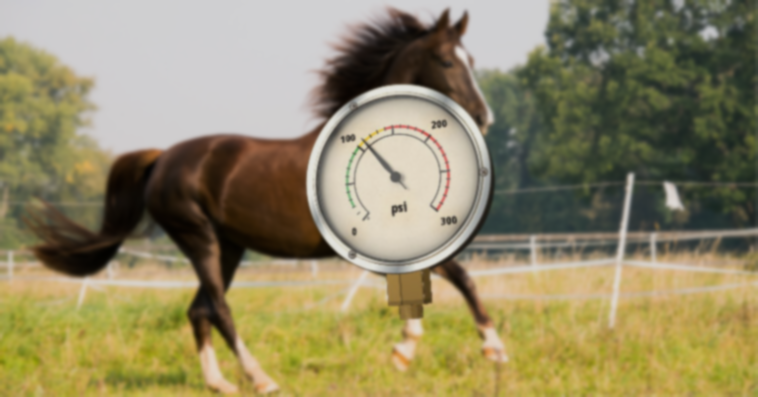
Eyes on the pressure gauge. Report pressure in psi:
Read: 110 psi
